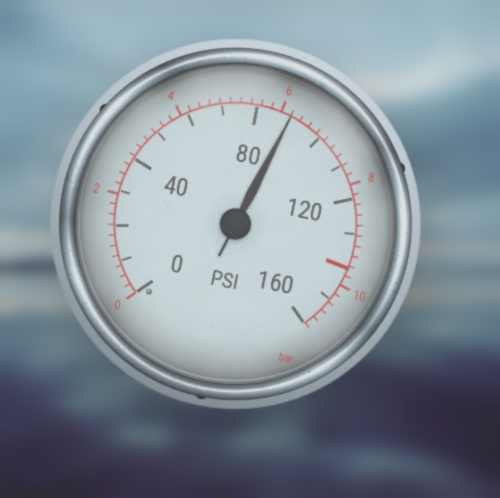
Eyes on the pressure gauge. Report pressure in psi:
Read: 90 psi
